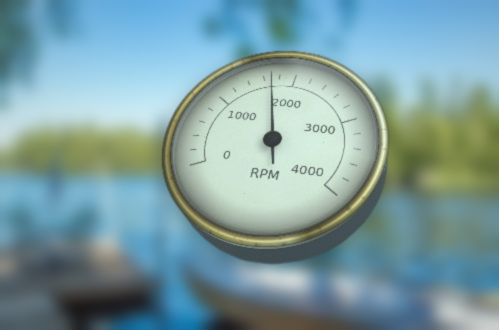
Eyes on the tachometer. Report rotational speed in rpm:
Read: 1700 rpm
